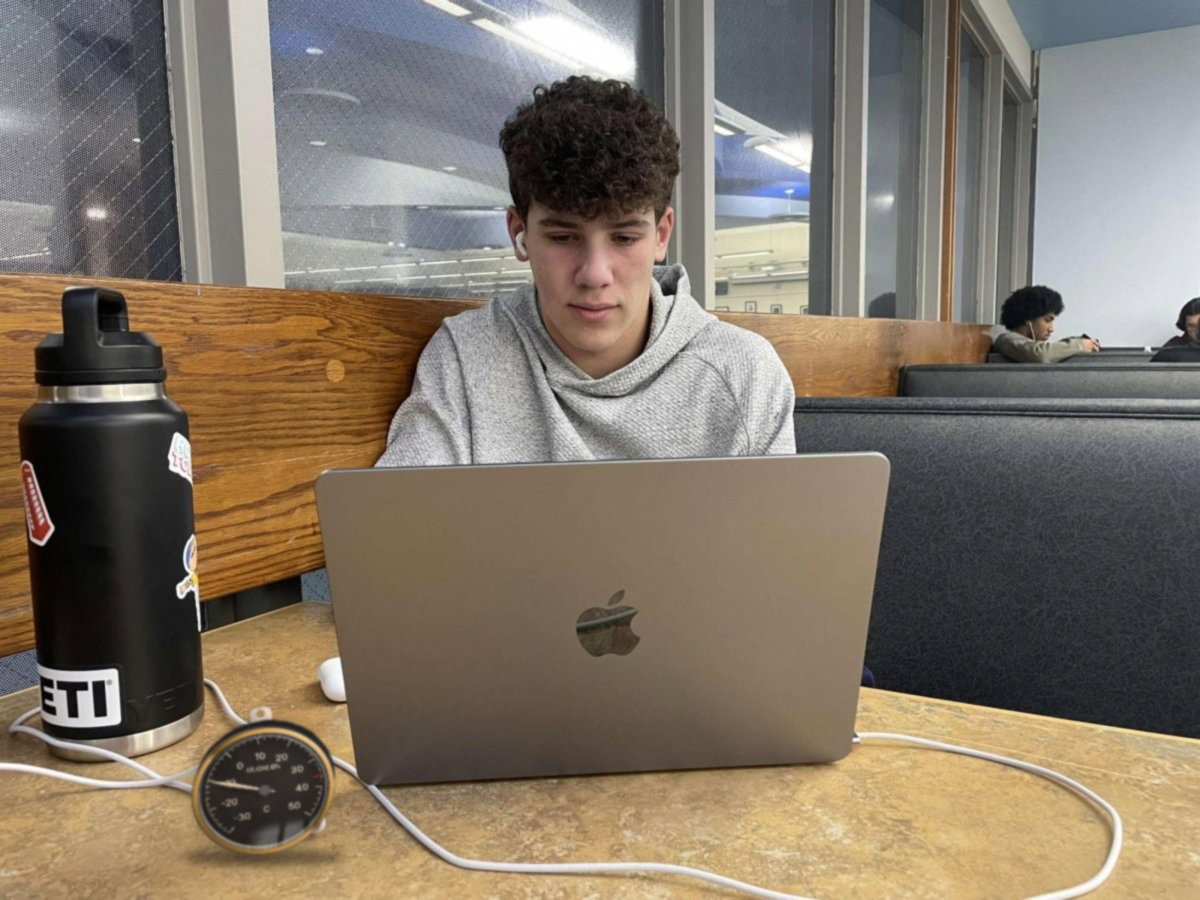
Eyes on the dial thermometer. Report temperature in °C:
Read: -10 °C
